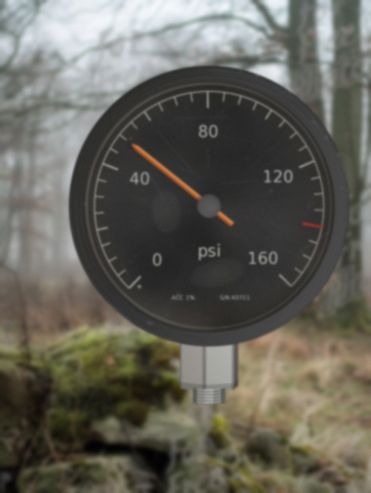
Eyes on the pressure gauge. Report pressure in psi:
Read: 50 psi
